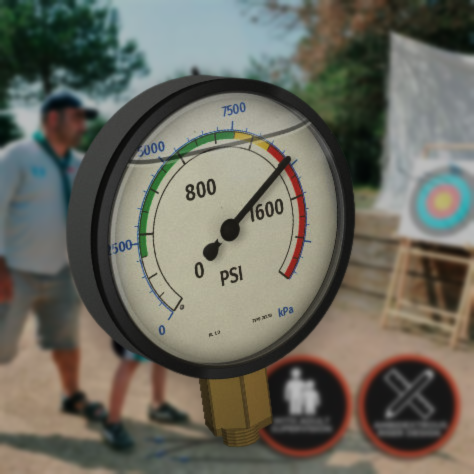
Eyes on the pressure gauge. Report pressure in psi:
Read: 1400 psi
